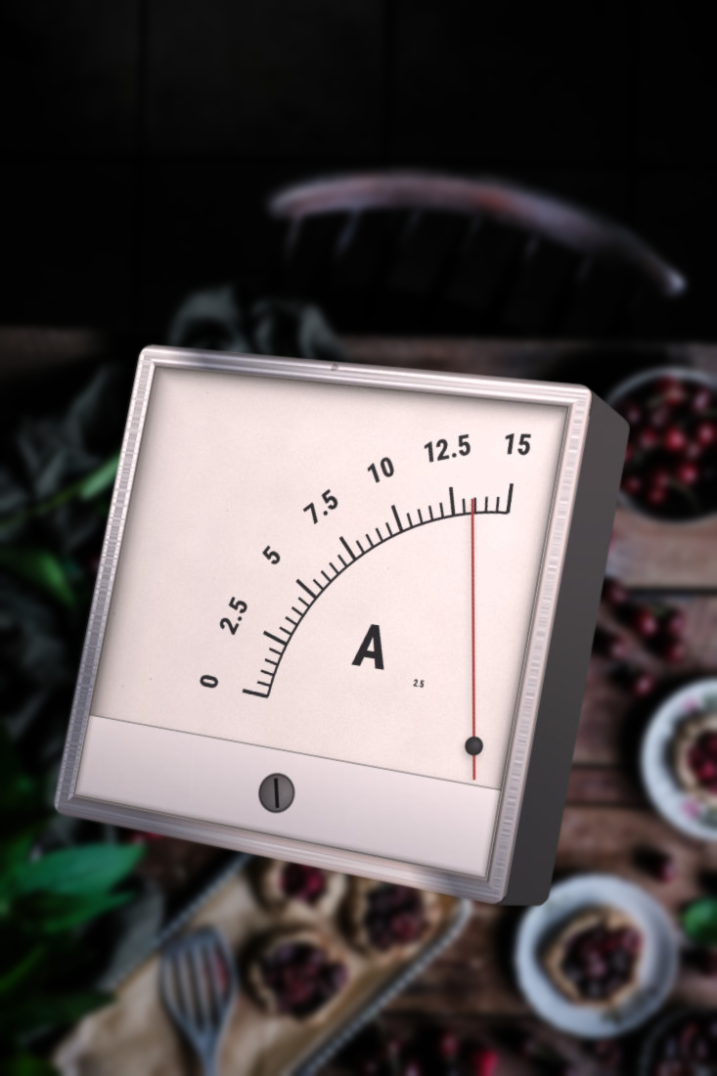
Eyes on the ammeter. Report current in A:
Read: 13.5 A
